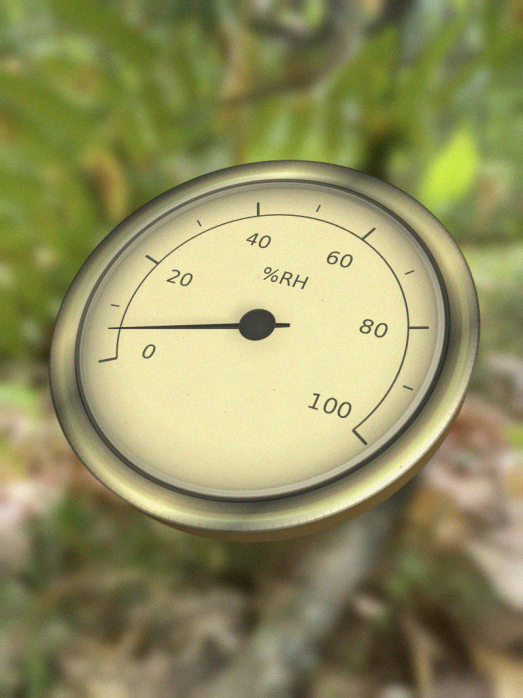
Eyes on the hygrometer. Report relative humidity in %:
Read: 5 %
